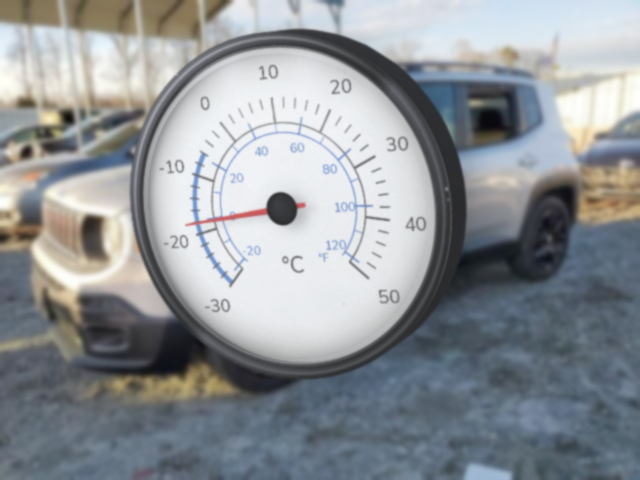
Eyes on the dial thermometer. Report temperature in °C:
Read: -18 °C
